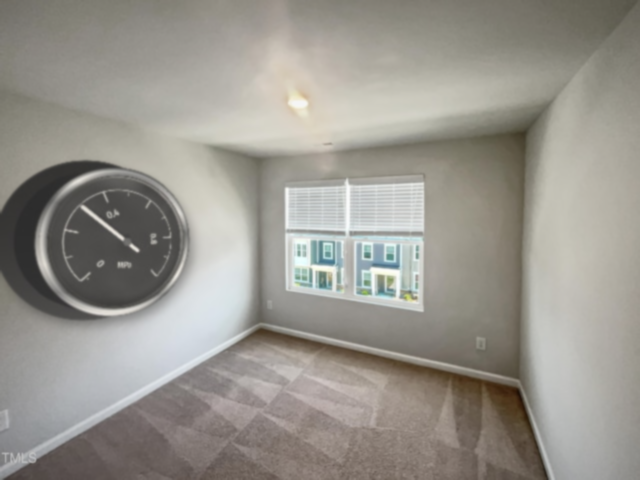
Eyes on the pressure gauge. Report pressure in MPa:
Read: 0.3 MPa
